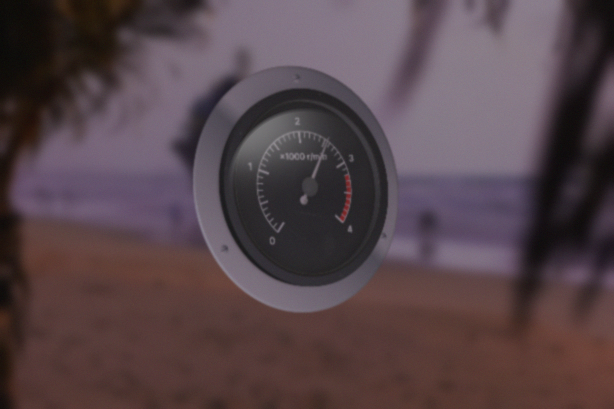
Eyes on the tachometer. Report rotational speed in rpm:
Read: 2500 rpm
